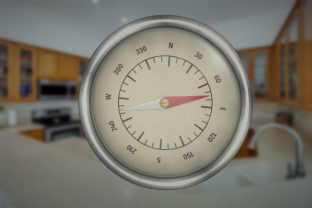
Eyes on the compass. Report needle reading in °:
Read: 75 °
